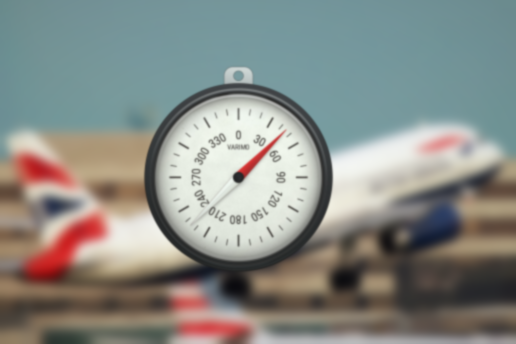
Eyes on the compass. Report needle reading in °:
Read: 45 °
